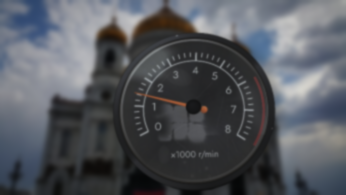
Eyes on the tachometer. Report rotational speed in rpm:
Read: 1400 rpm
